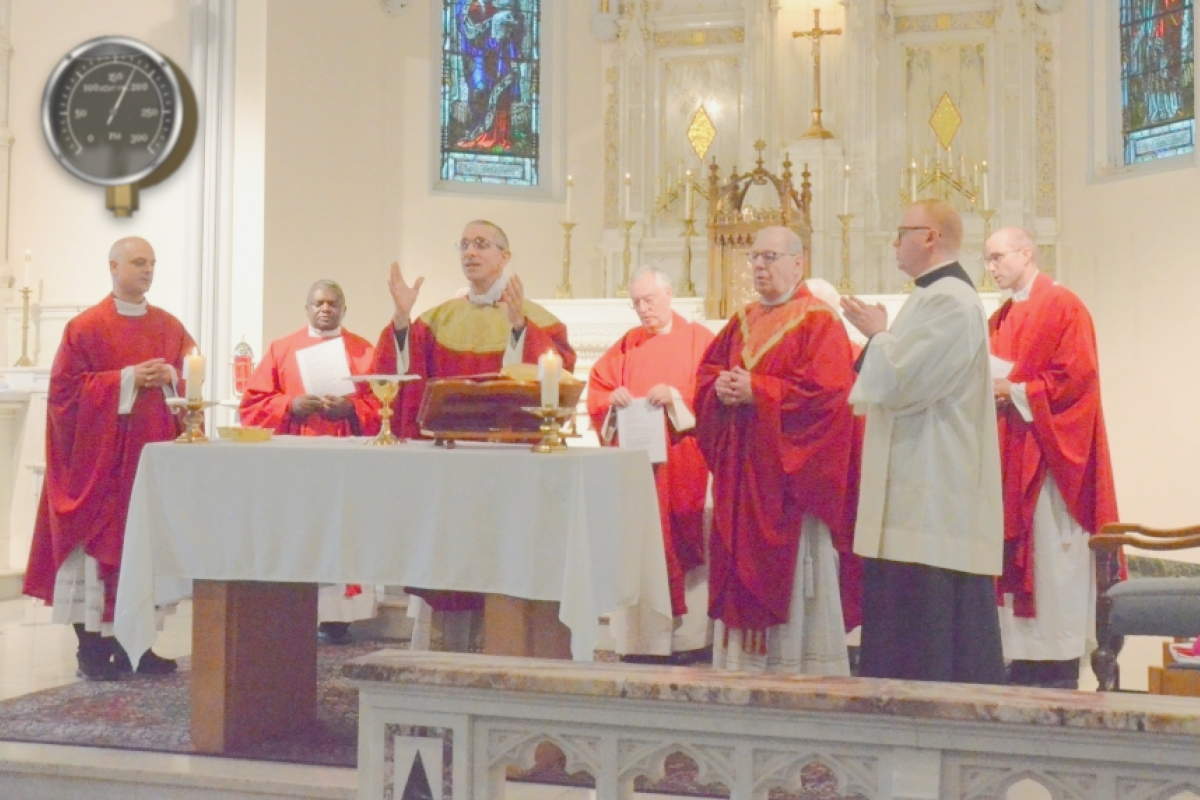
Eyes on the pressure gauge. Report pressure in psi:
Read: 180 psi
